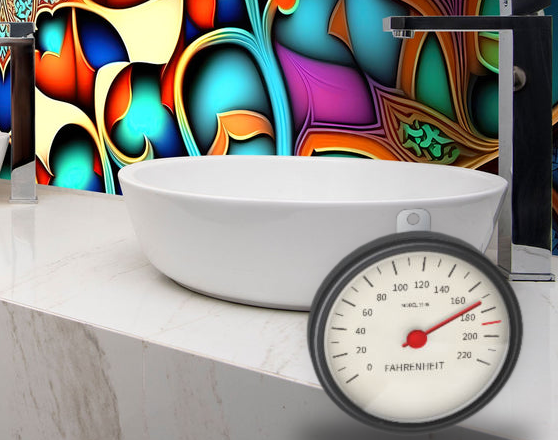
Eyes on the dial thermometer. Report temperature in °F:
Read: 170 °F
